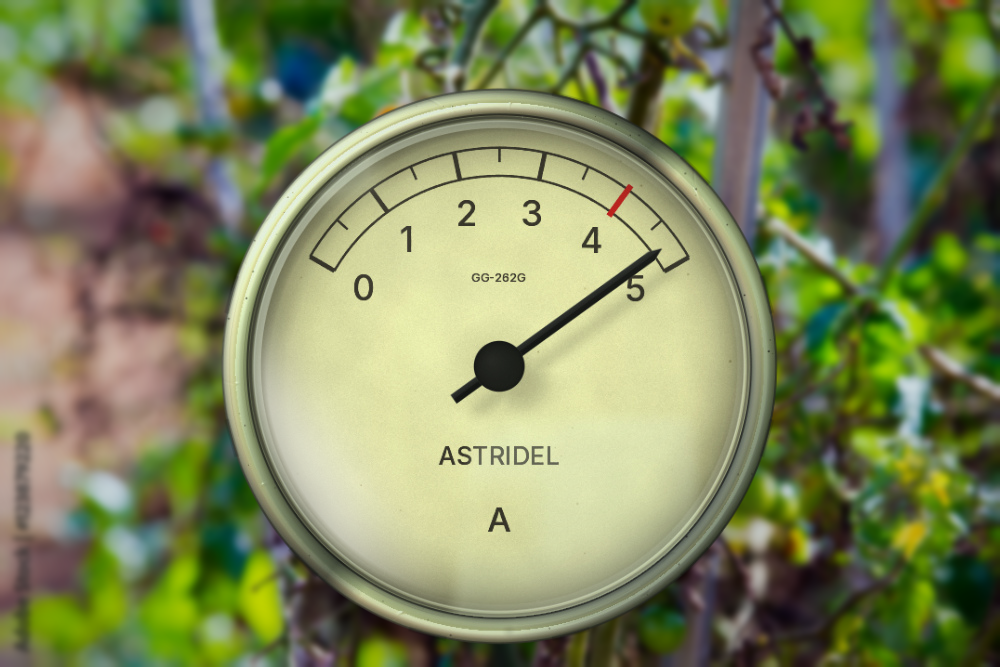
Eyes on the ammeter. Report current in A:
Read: 4.75 A
